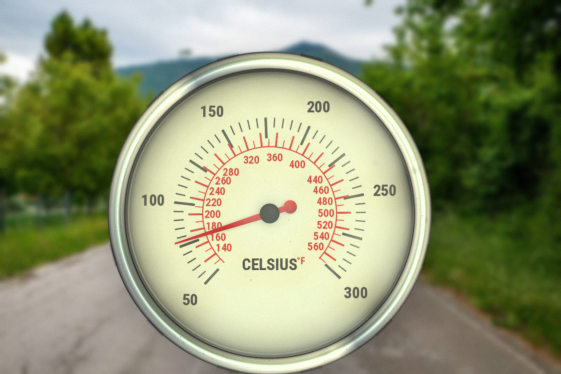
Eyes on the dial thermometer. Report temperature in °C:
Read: 77.5 °C
